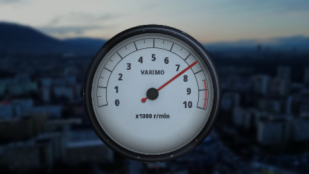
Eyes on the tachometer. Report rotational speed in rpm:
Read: 7500 rpm
